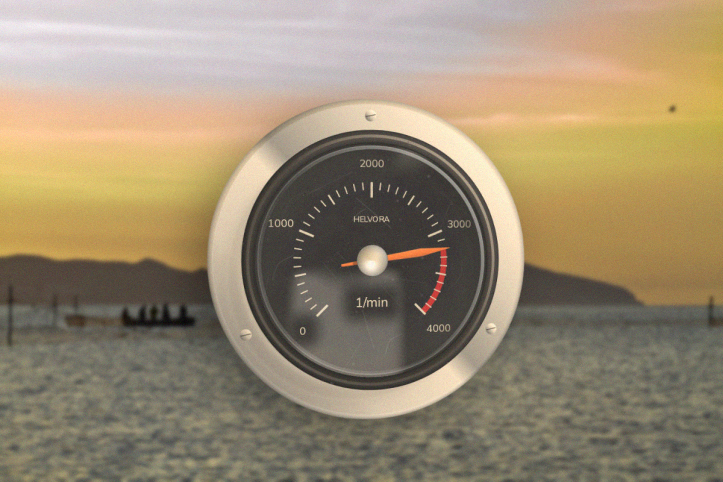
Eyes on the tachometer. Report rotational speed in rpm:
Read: 3200 rpm
